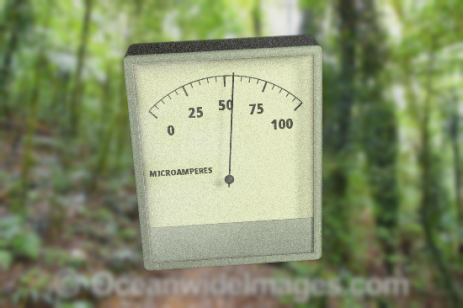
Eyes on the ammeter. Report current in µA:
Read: 55 µA
